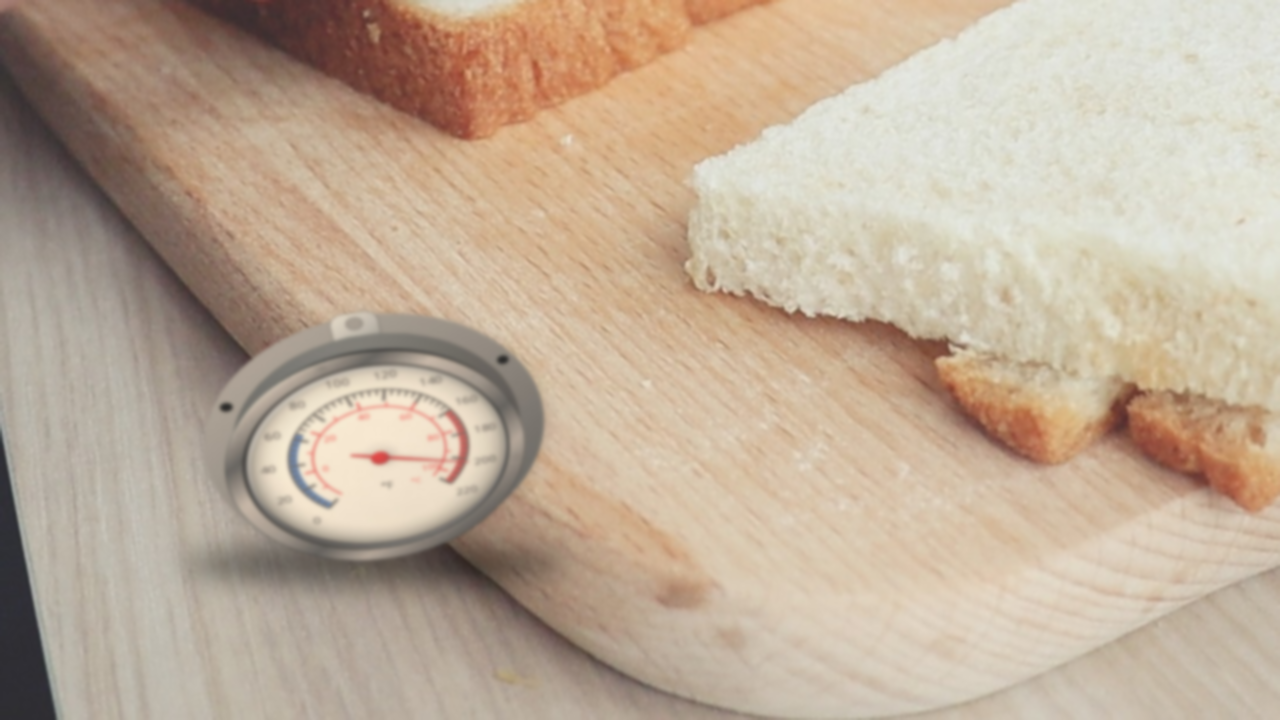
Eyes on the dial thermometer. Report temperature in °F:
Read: 200 °F
